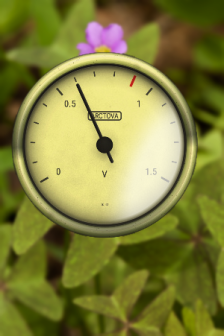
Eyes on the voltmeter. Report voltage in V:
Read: 0.6 V
